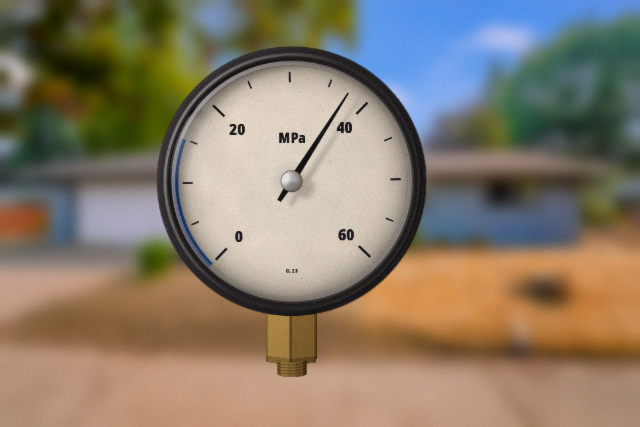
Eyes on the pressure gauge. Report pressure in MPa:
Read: 37.5 MPa
